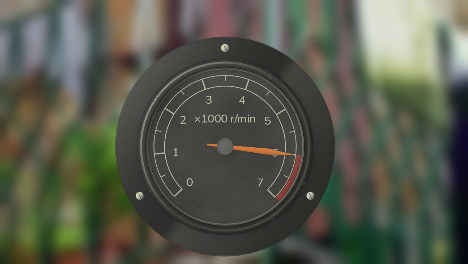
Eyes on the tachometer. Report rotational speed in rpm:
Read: 6000 rpm
